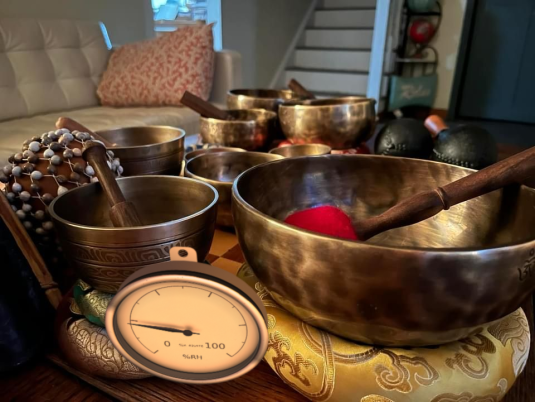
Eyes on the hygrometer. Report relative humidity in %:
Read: 20 %
